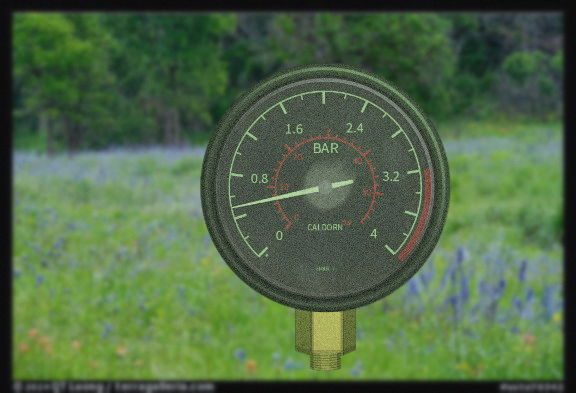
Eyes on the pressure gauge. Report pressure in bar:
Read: 0.5 bar
